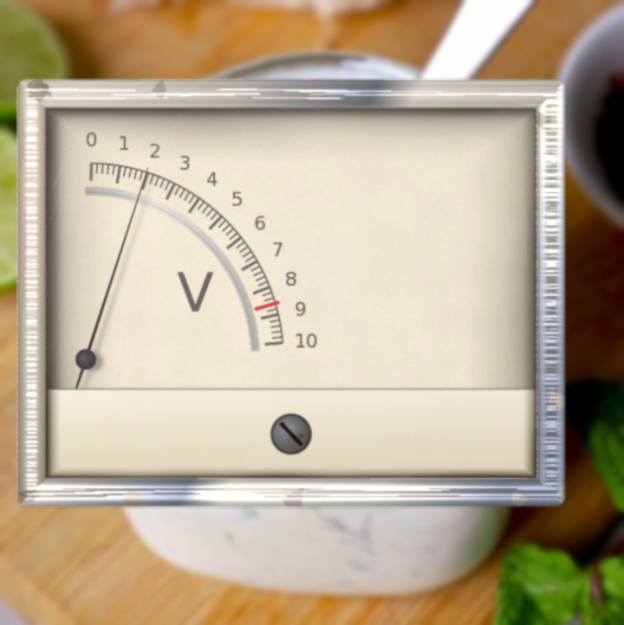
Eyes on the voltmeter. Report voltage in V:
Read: 2 V
